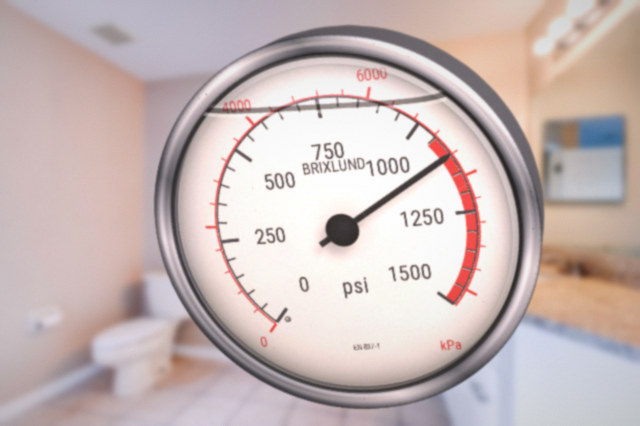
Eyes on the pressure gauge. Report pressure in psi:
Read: 1100 psi
